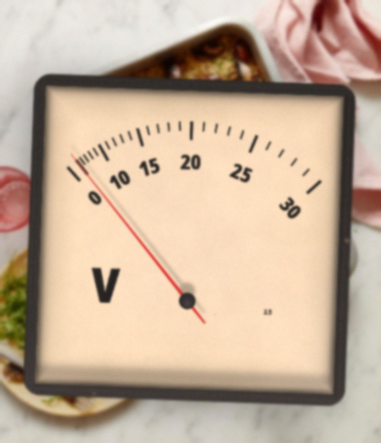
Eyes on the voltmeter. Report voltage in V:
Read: 5 V
